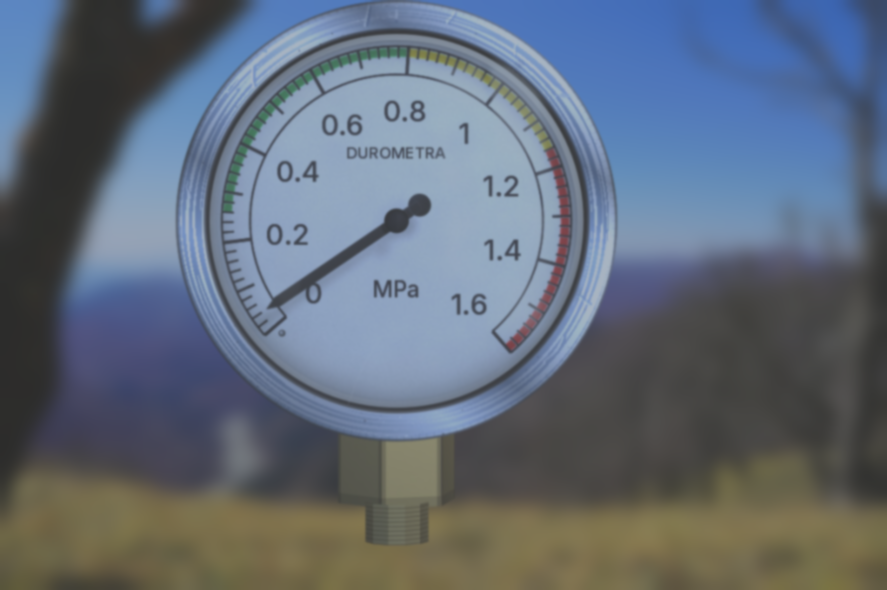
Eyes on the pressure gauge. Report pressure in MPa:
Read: 0.04 MPa
